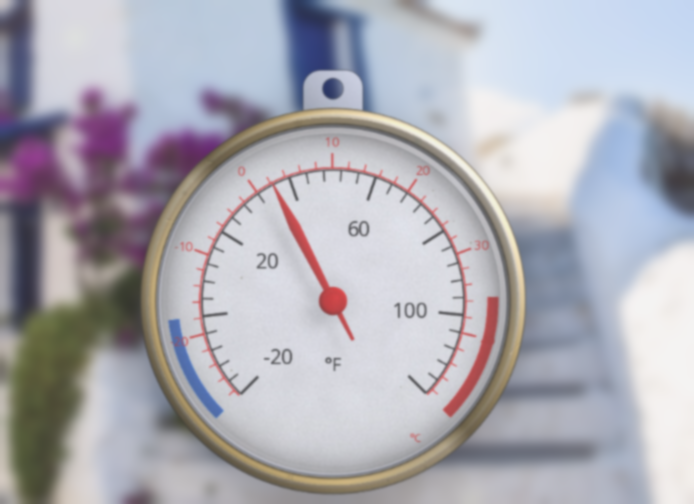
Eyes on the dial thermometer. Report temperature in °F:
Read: 36 °F
